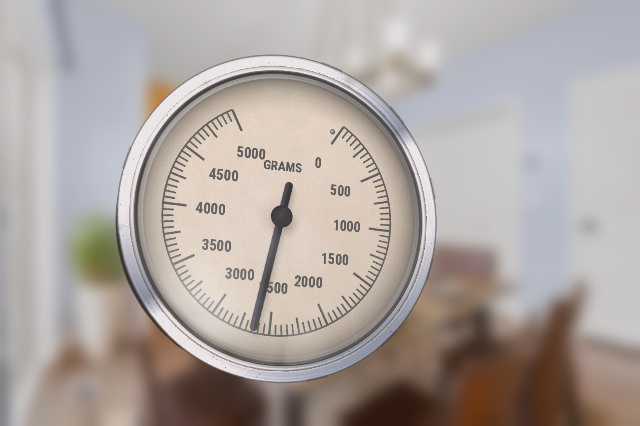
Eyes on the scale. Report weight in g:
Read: 2650 g
